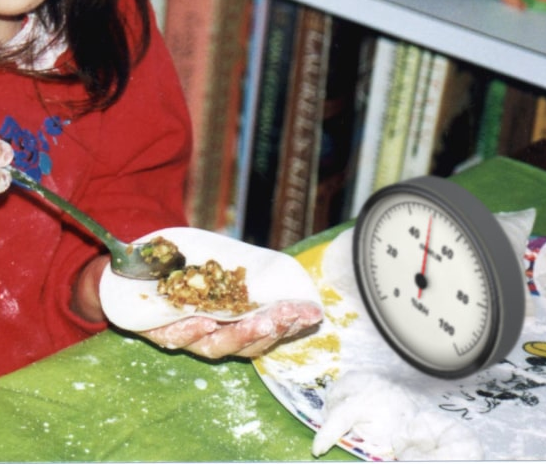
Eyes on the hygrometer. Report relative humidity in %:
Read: 50 %
